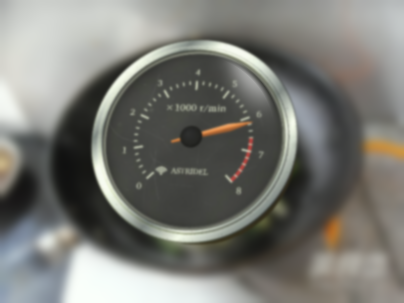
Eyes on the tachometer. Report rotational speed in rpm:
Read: 6200 rpm
